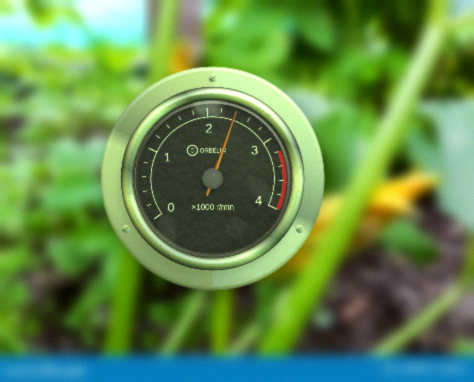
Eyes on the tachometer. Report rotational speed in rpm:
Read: 2400 rpm
